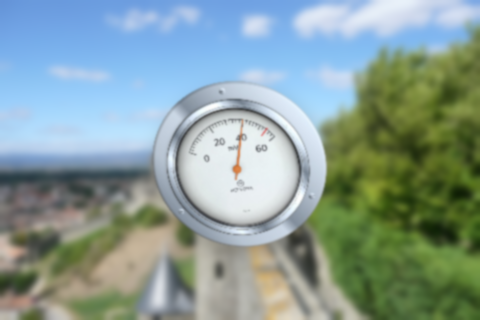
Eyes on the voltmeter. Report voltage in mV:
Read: 40 mV
